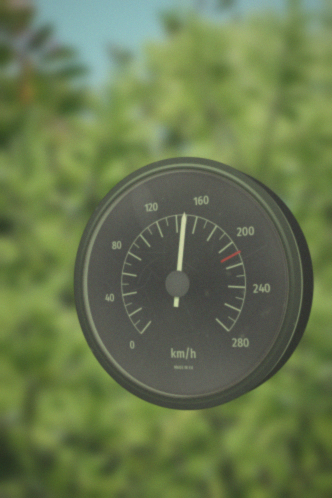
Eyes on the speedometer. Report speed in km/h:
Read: 150 km/h
